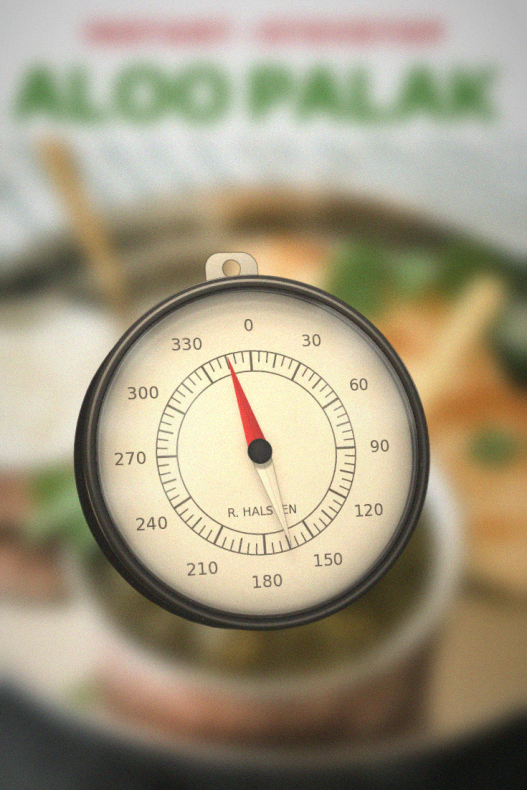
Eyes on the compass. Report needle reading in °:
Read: 345 °
